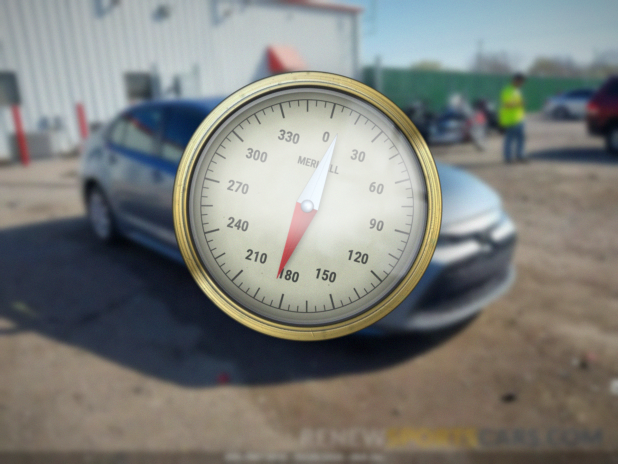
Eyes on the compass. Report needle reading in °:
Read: 187.5 °
